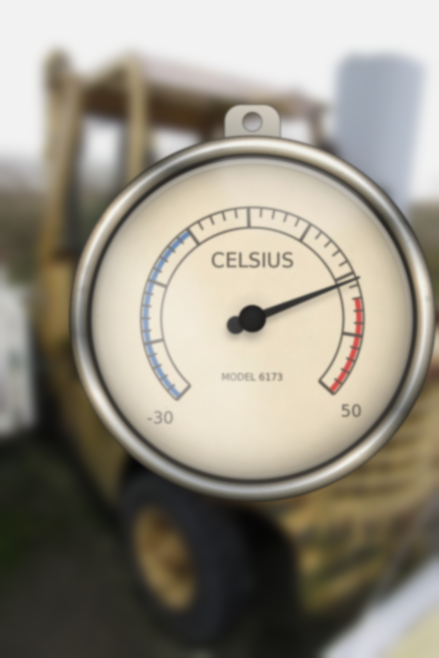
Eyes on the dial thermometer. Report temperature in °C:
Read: 31 °C
